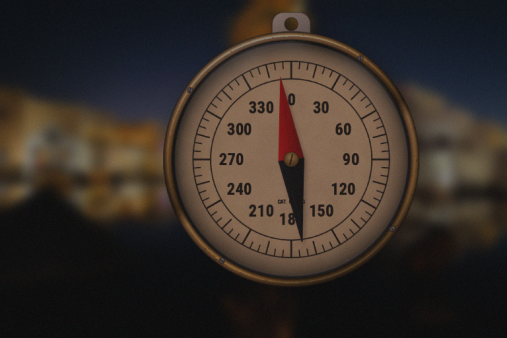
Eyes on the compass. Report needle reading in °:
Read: 352.5 °
